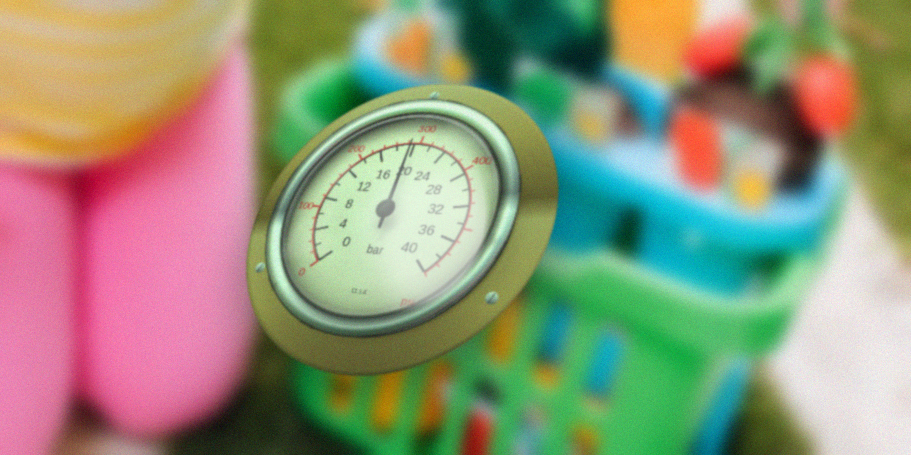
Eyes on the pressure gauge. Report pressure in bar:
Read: 20 bar
